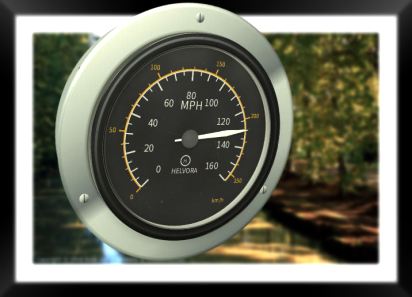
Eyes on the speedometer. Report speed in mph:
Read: 130 mph
